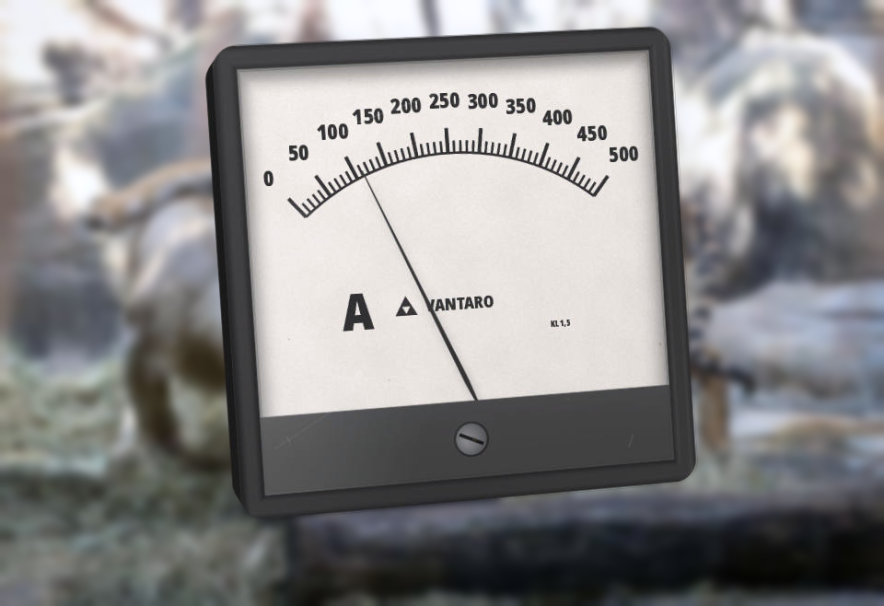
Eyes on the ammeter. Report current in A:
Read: 110 A
